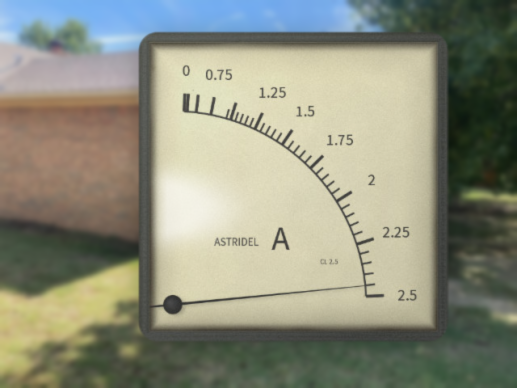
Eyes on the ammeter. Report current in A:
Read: 2.45 A
